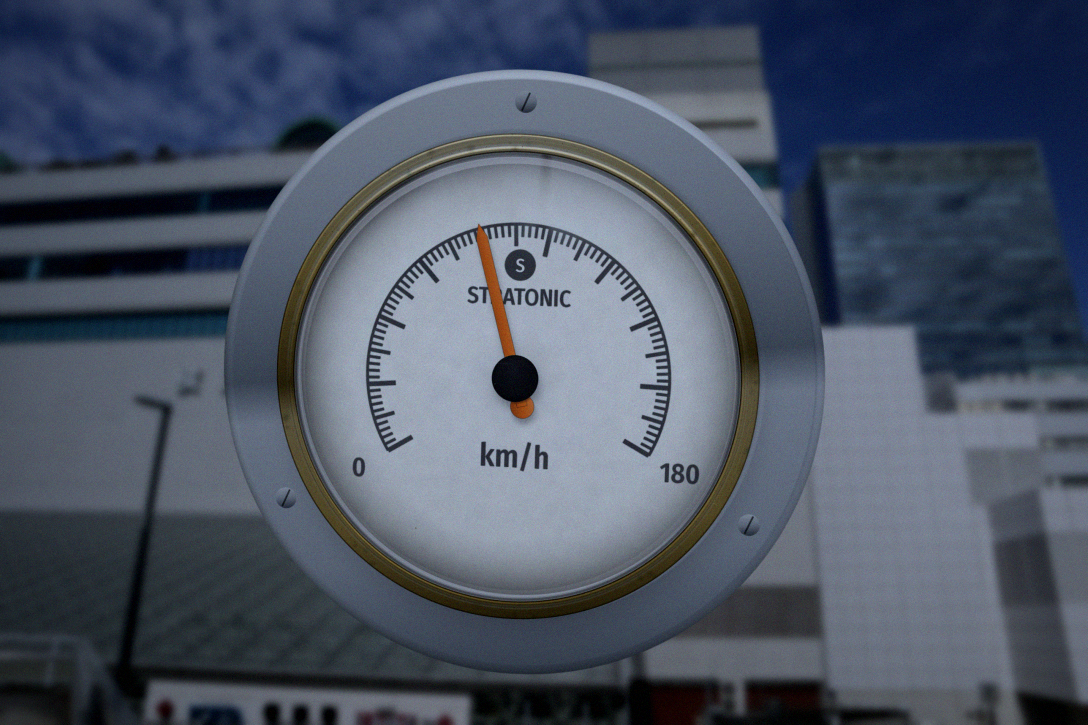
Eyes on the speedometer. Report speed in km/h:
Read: 80 km/h
